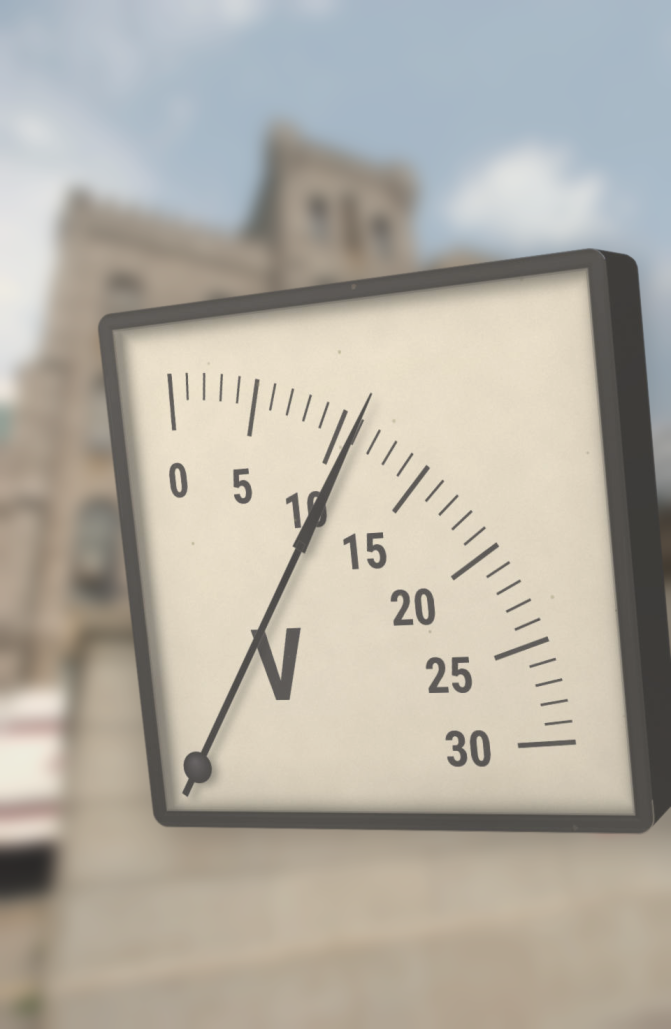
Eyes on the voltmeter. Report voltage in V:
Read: 11 V
